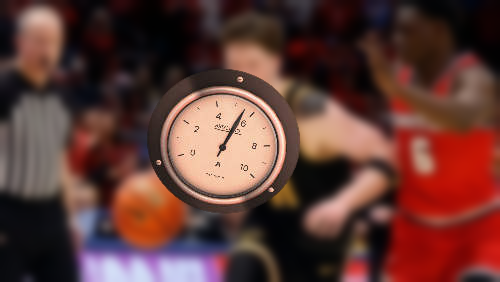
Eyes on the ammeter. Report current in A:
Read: 5.5 A
